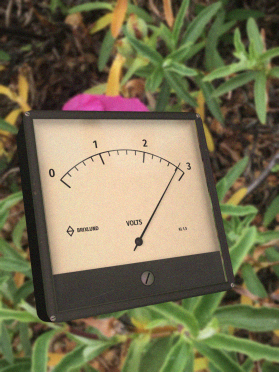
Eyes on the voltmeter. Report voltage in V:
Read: 2.8 V
